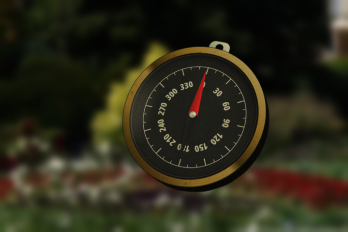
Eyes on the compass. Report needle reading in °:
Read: 0 °
